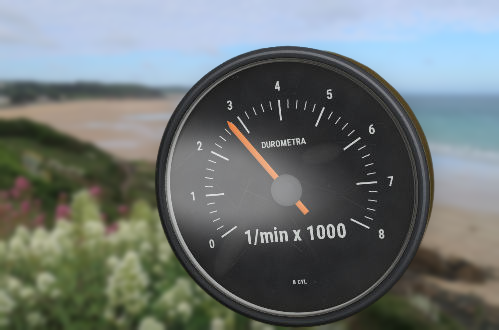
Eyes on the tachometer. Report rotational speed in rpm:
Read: 2800 rpm
